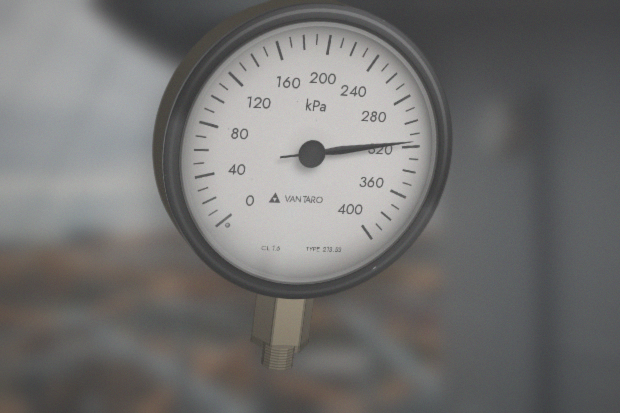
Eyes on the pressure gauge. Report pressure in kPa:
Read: 315 kPa
